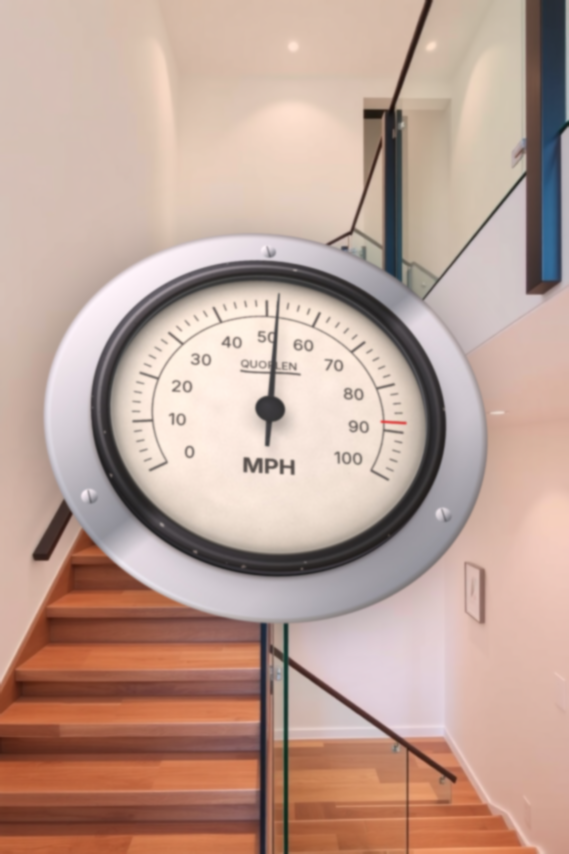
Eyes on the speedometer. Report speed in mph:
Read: 52 mph
